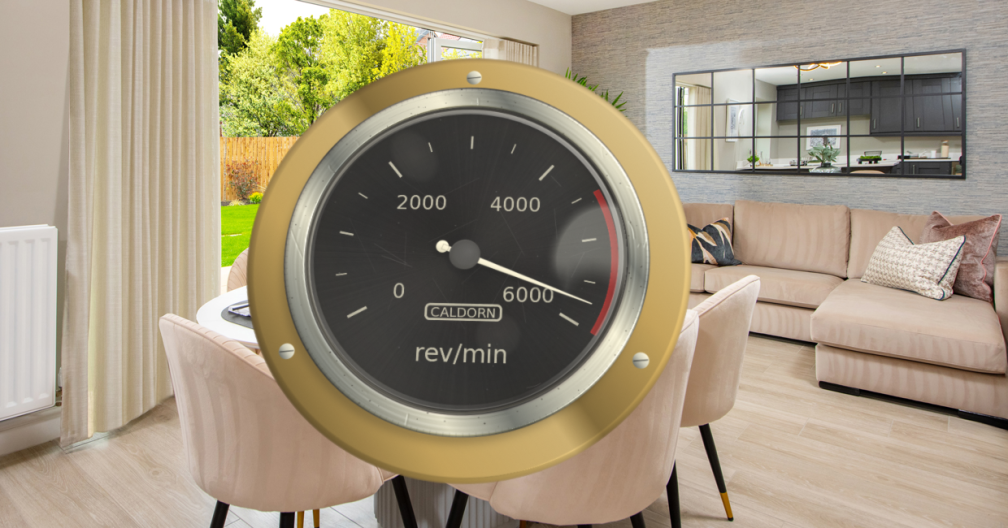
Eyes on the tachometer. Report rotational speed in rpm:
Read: 5750 rpm
